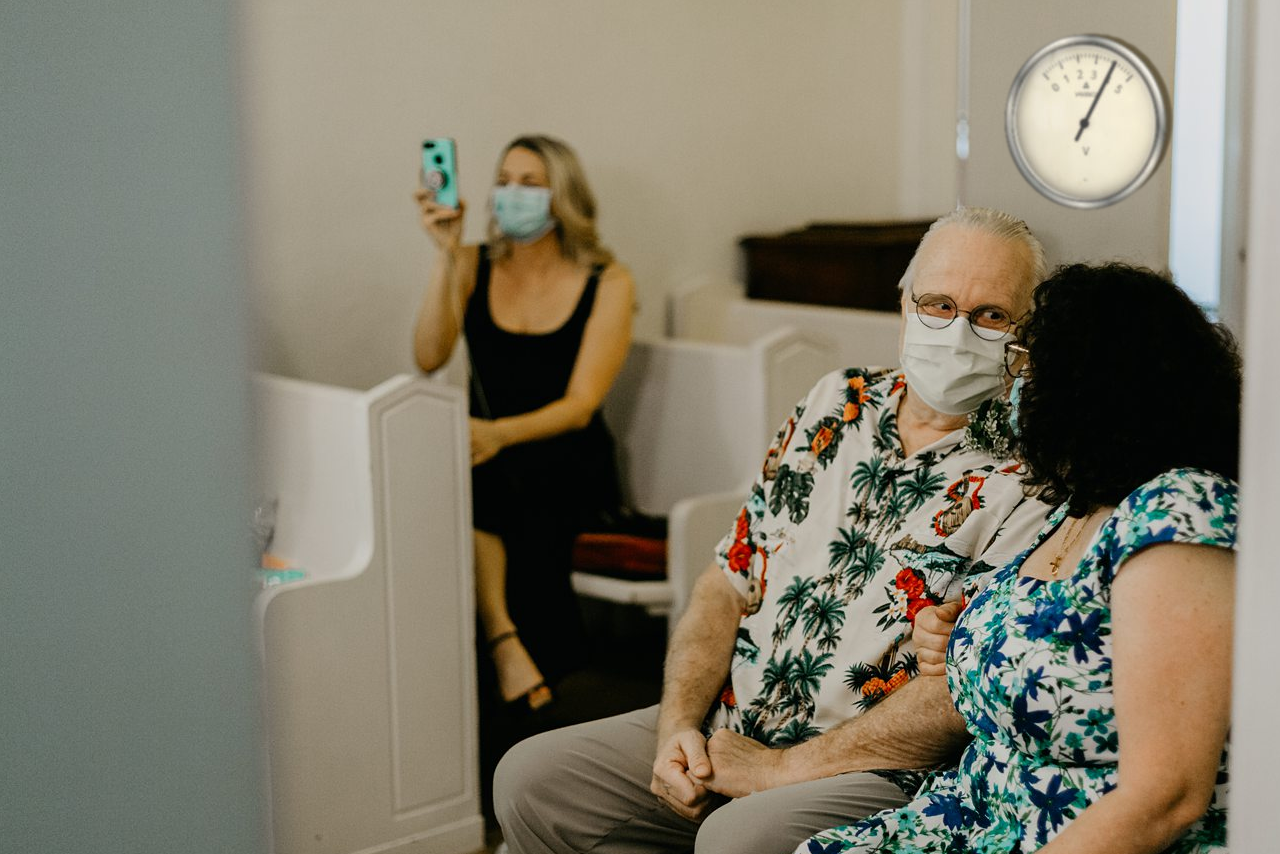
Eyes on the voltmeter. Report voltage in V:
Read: 4 V
